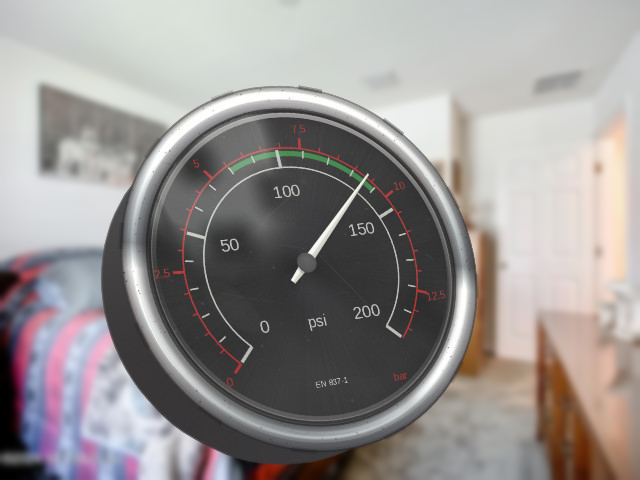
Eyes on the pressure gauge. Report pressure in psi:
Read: 135 psi
